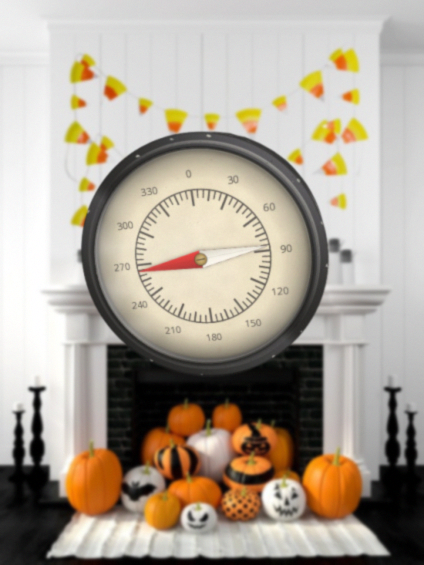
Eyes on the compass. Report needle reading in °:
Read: 265 °
